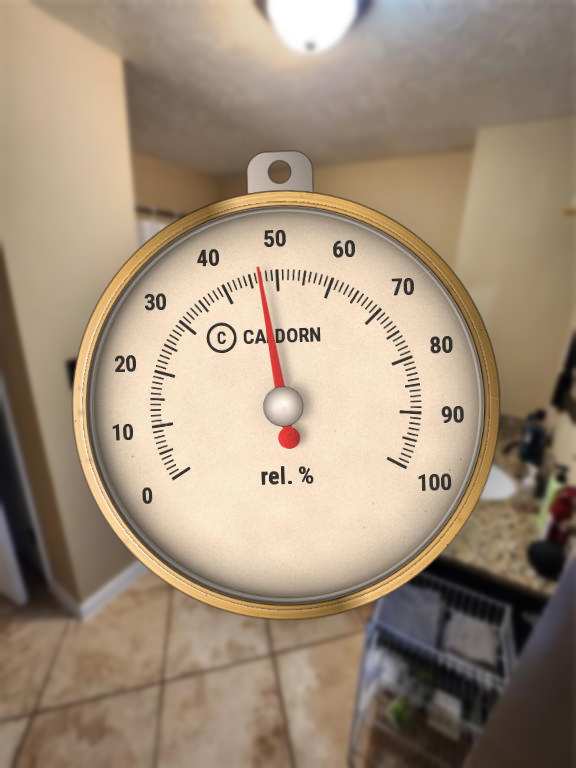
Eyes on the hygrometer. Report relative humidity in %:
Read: 47 %
